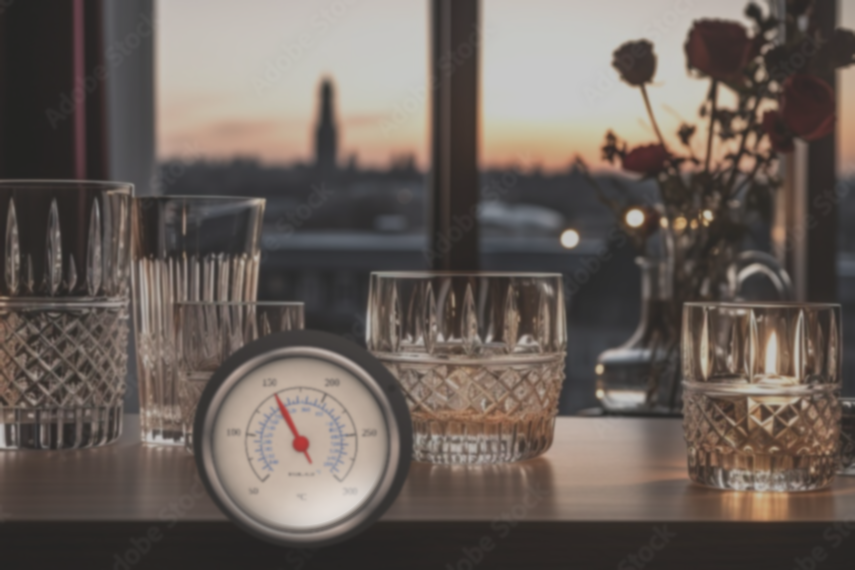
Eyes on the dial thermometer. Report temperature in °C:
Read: 150 °C
